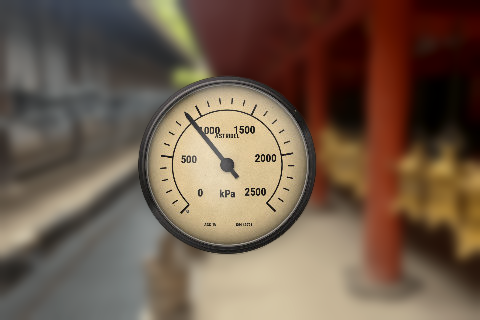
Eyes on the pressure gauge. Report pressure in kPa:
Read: 900 kPa
